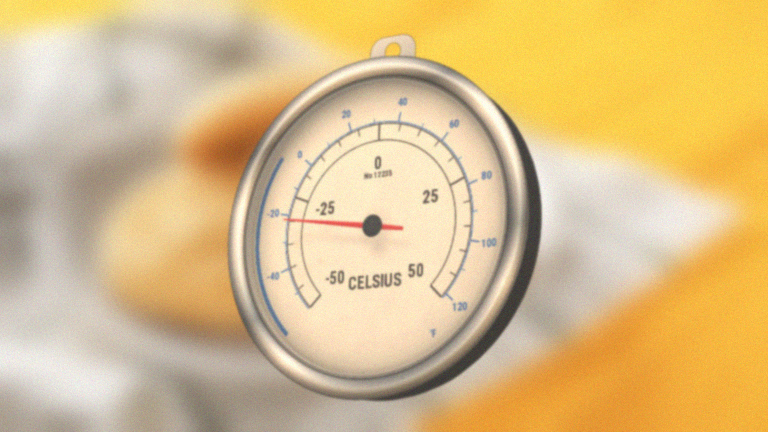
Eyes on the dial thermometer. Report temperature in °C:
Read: -30 °C
